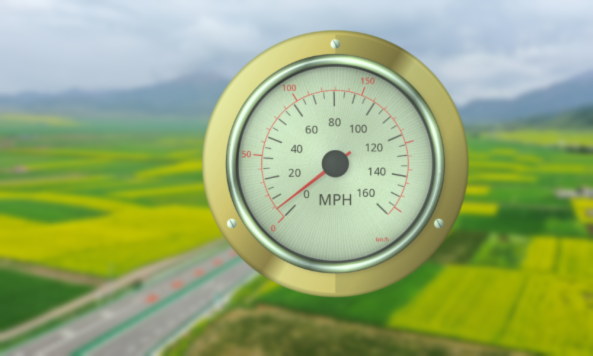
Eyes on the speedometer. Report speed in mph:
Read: 5 mph
